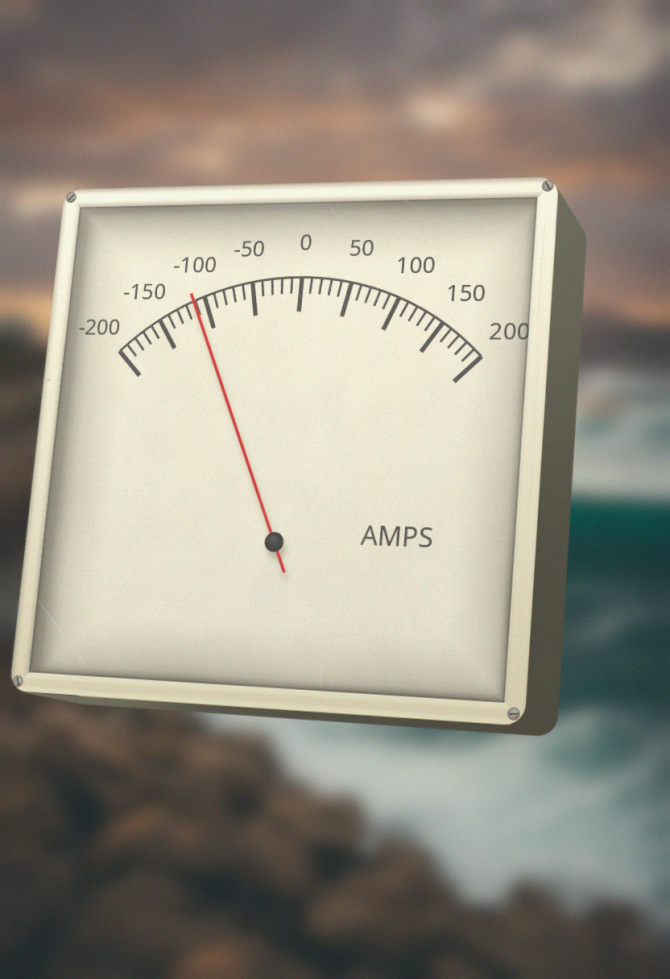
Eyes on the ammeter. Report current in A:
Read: -110 A
